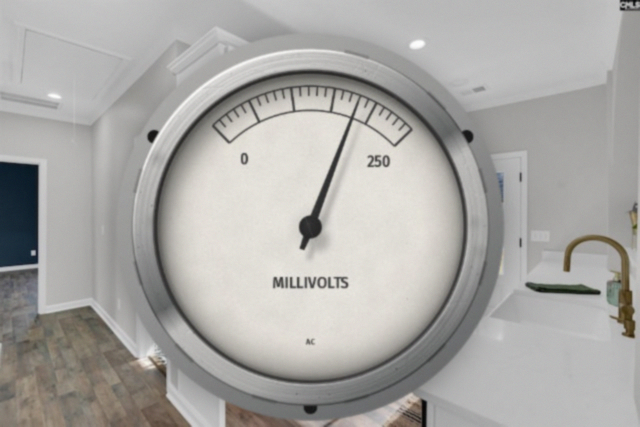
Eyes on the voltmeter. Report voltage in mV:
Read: 180 mV
